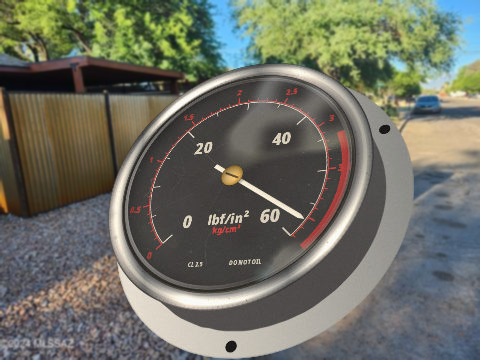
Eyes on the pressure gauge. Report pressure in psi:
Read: 57.5 psi
